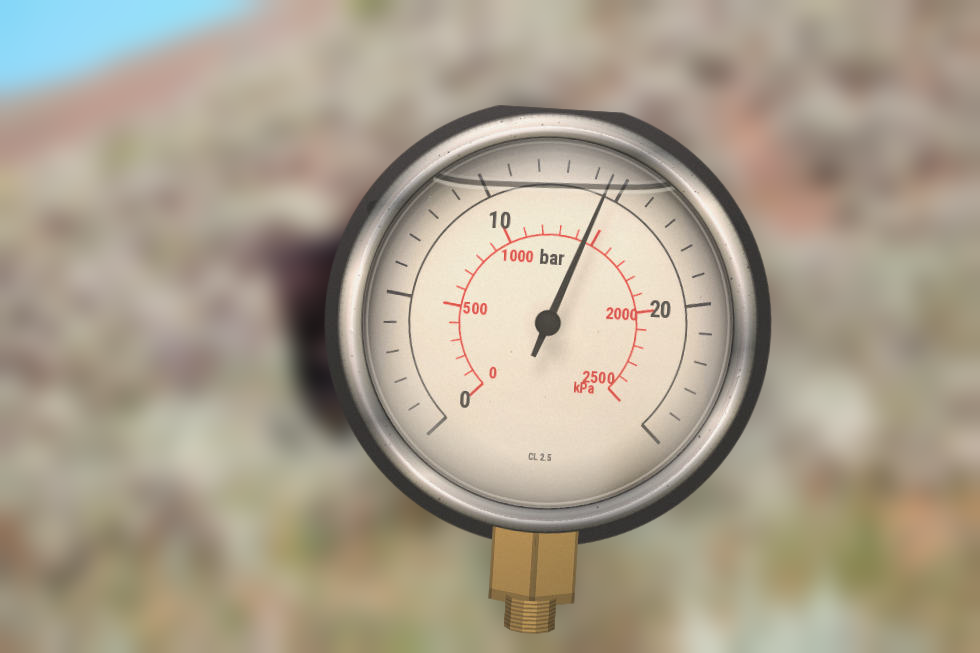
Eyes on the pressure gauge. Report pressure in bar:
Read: 14.5 bar
